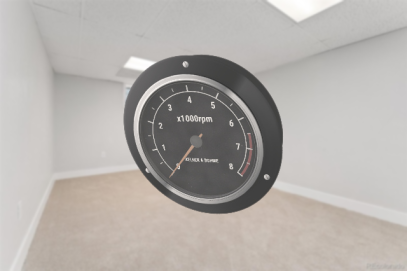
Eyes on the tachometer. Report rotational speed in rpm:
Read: 0 rpm
